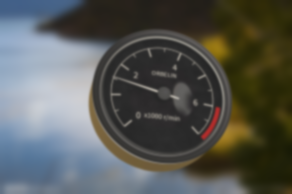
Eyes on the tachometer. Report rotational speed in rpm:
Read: 1500 rpm
